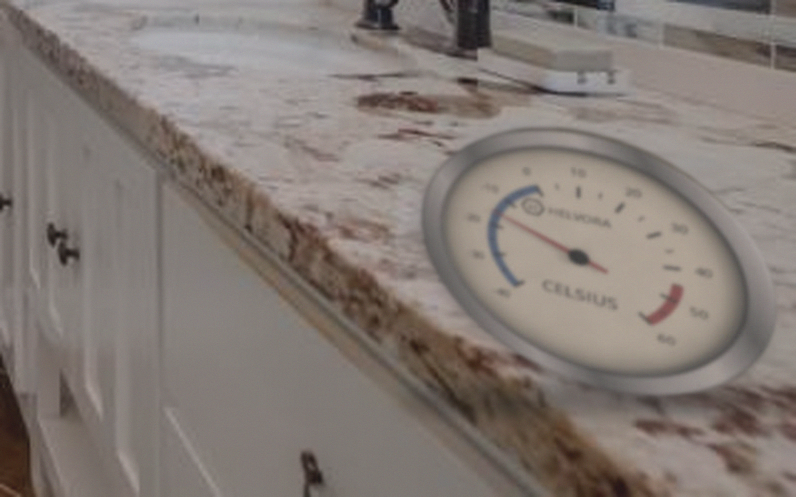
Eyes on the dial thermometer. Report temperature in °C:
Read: -15 °C
